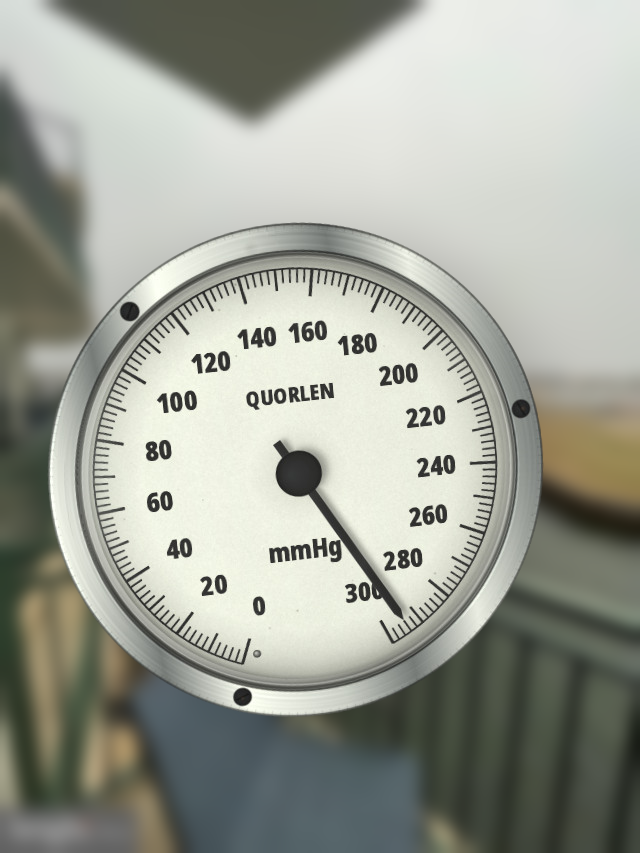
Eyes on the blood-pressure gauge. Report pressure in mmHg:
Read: 294 mmHg
